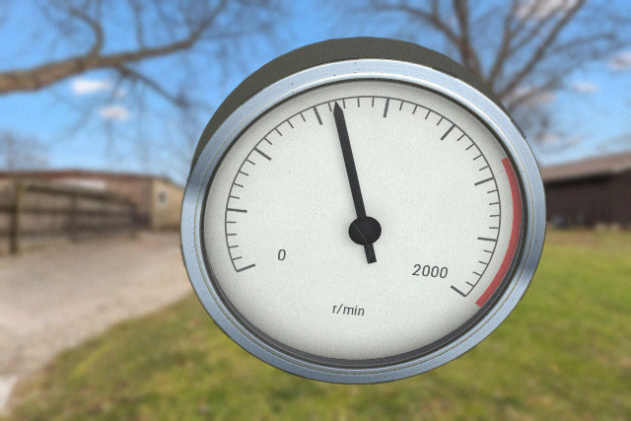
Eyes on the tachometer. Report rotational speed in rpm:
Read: 825 rpm
